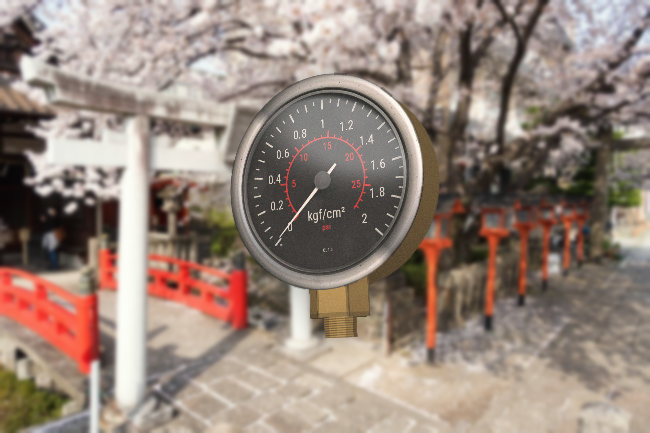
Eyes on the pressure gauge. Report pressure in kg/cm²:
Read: 0 kg/cm²
